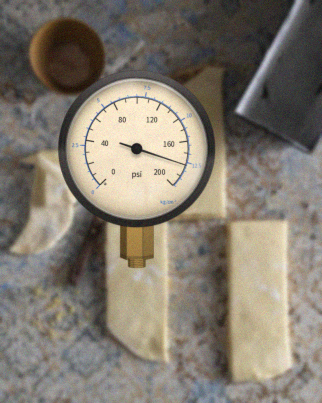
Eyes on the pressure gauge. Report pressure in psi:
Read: 180 psi
